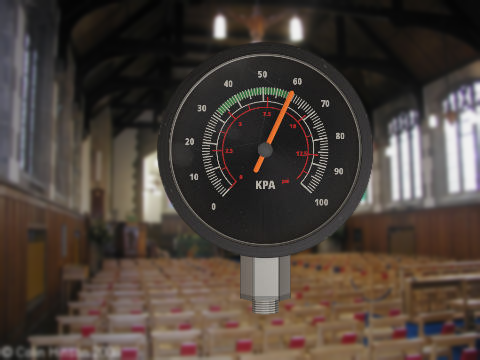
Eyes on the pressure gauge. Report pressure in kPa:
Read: 60 kPa
